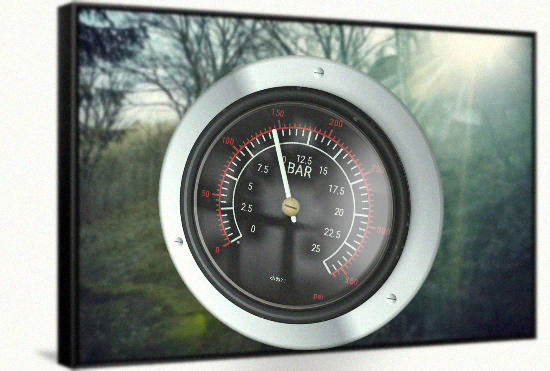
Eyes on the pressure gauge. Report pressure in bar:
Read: 10 bar
